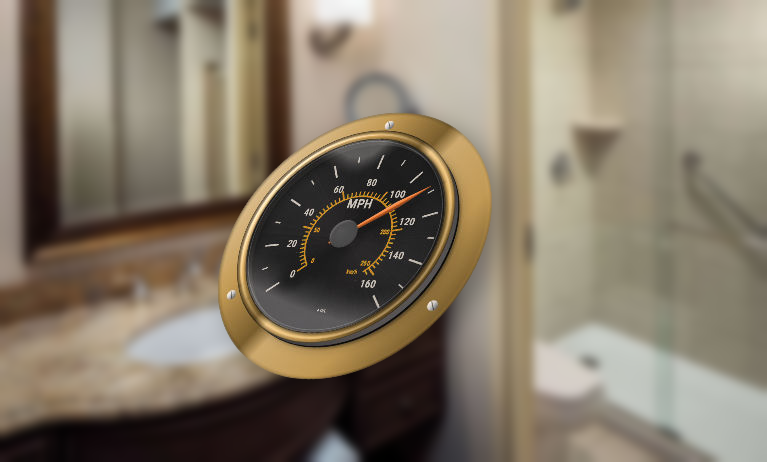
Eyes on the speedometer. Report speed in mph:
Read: 110 mph
